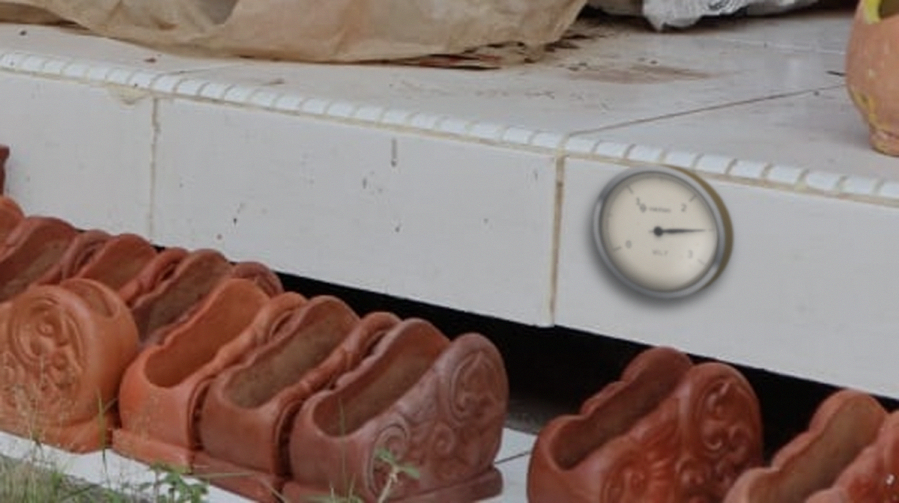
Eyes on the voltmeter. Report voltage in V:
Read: 2.5 V
